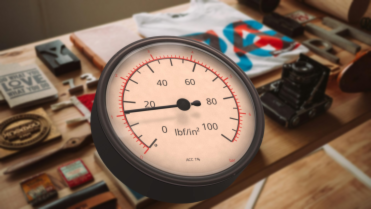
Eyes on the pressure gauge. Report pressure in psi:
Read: 15 psi
